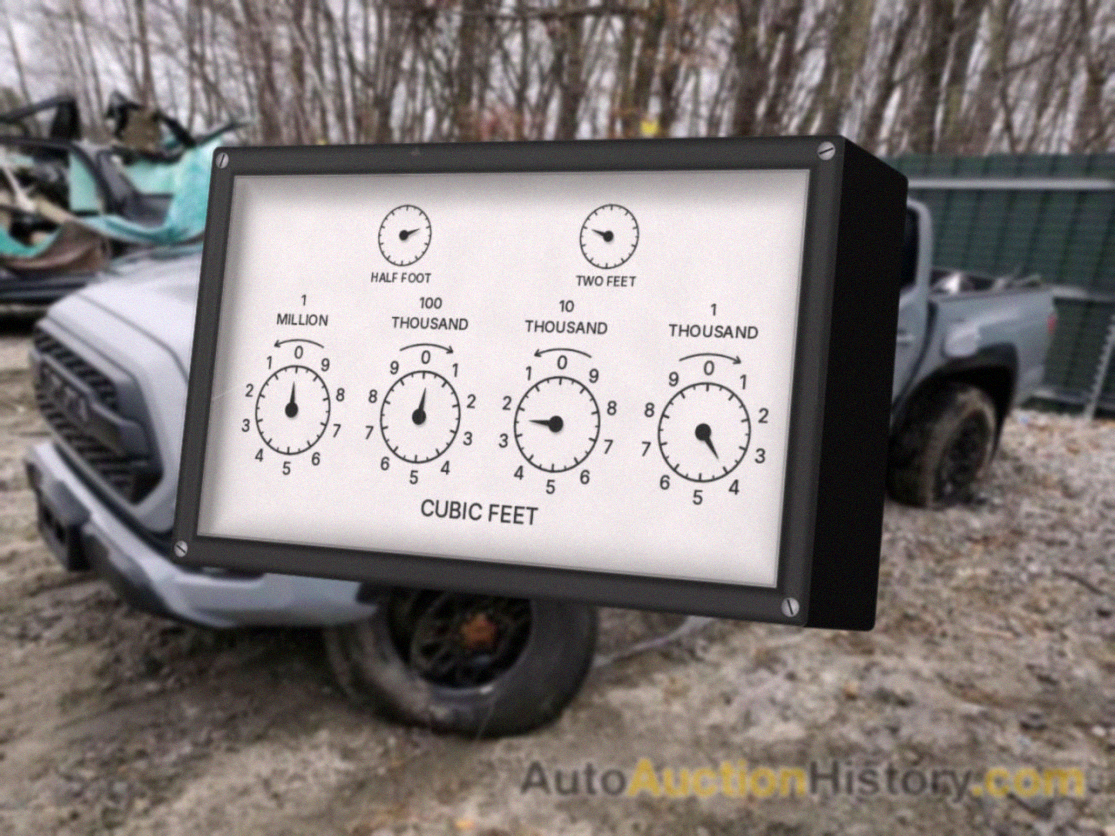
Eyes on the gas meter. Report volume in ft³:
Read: 2400 ft³
